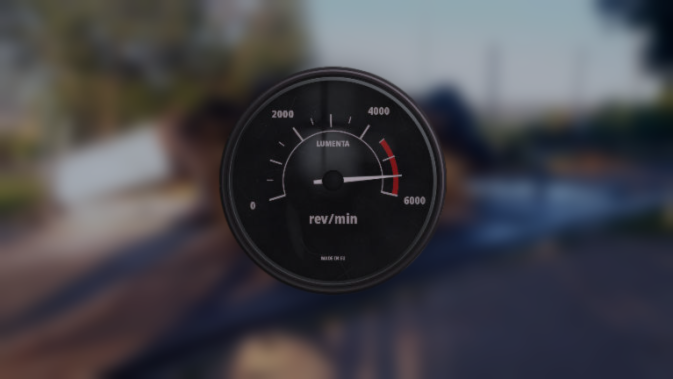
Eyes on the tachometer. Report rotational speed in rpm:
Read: 5500 rpm
